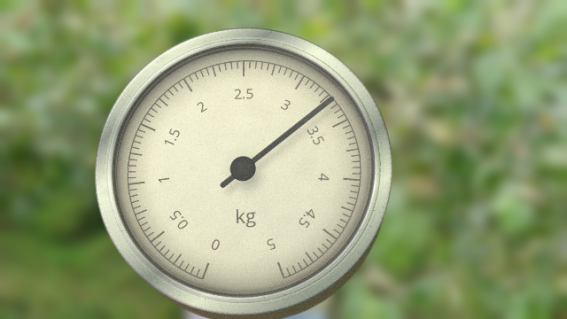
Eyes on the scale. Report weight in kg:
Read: 3.3 kg
